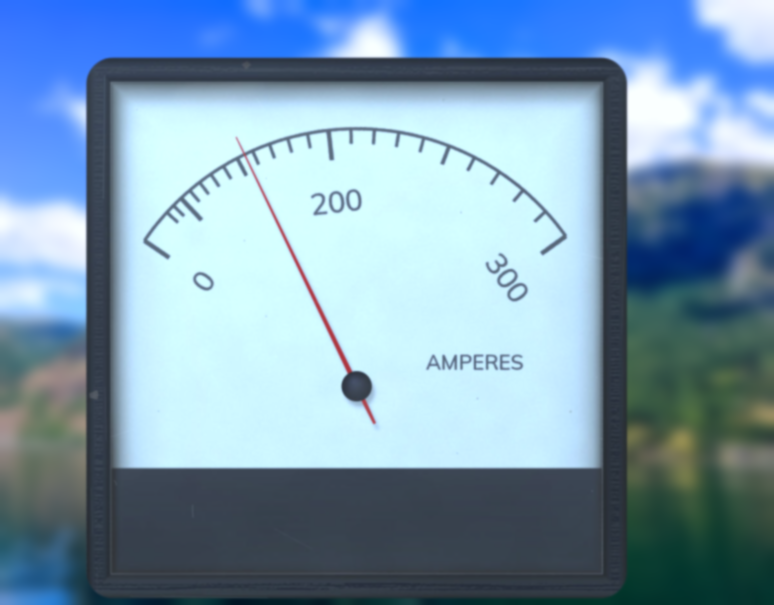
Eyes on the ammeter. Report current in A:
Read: 155 A
